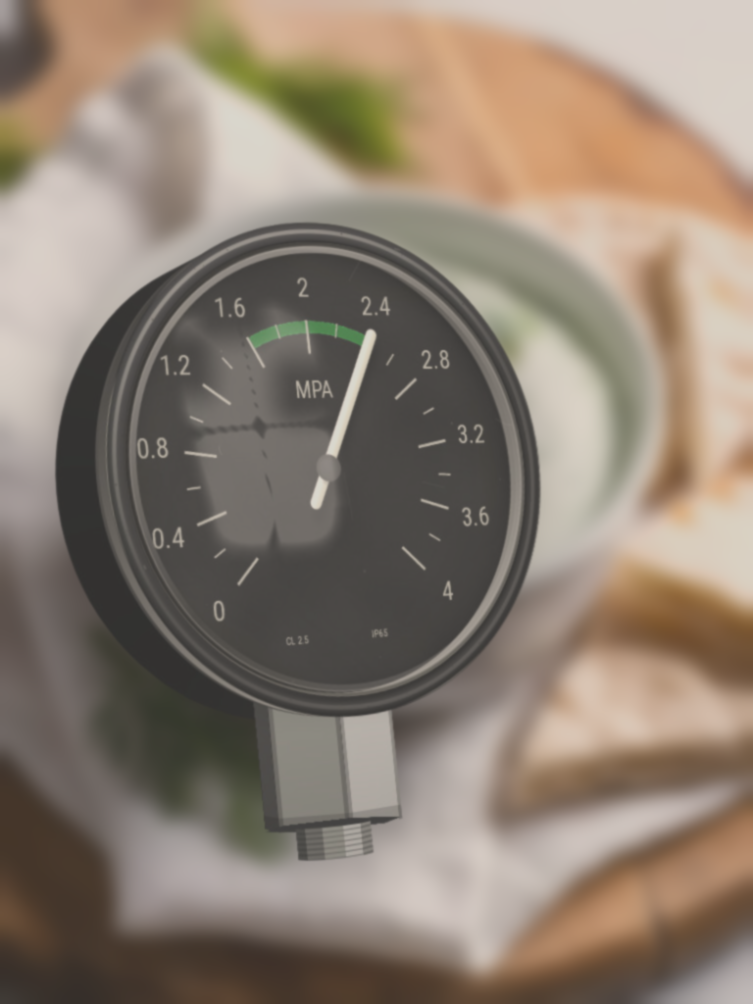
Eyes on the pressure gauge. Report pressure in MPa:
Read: 2.4 MPa
